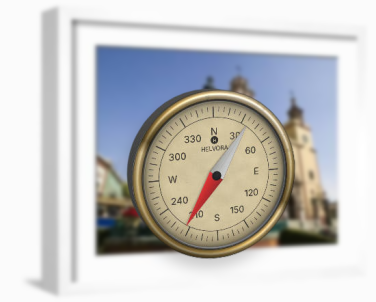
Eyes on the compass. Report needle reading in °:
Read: 215 °
